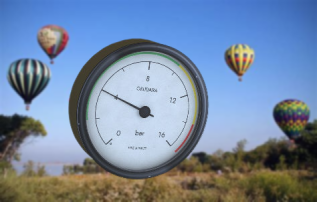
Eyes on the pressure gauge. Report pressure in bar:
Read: 4 bar
